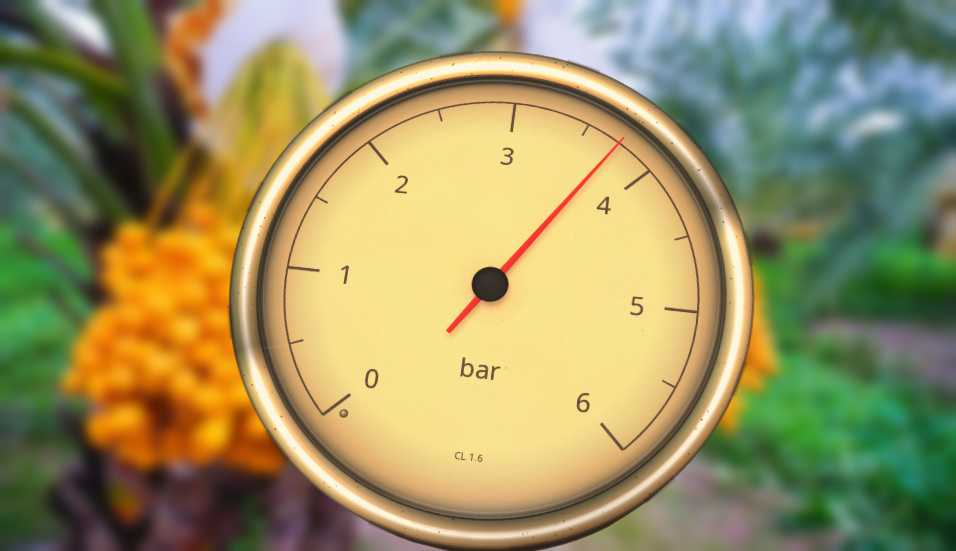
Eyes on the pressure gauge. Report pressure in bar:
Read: 3.75 bar
